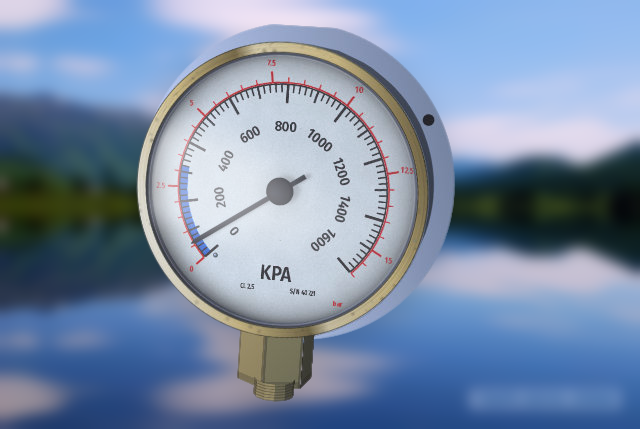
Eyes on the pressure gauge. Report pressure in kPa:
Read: 60 kPa
